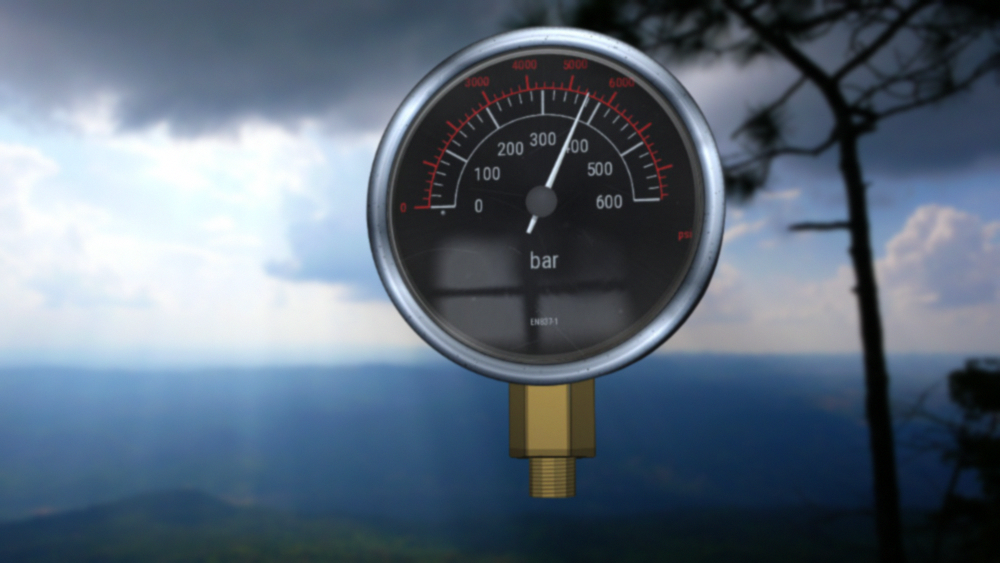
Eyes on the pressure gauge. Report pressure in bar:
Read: 380 bar
